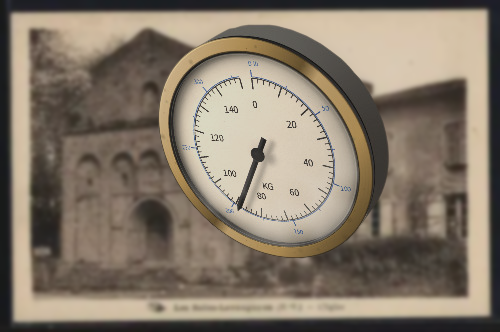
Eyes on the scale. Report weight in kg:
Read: 88 kg
